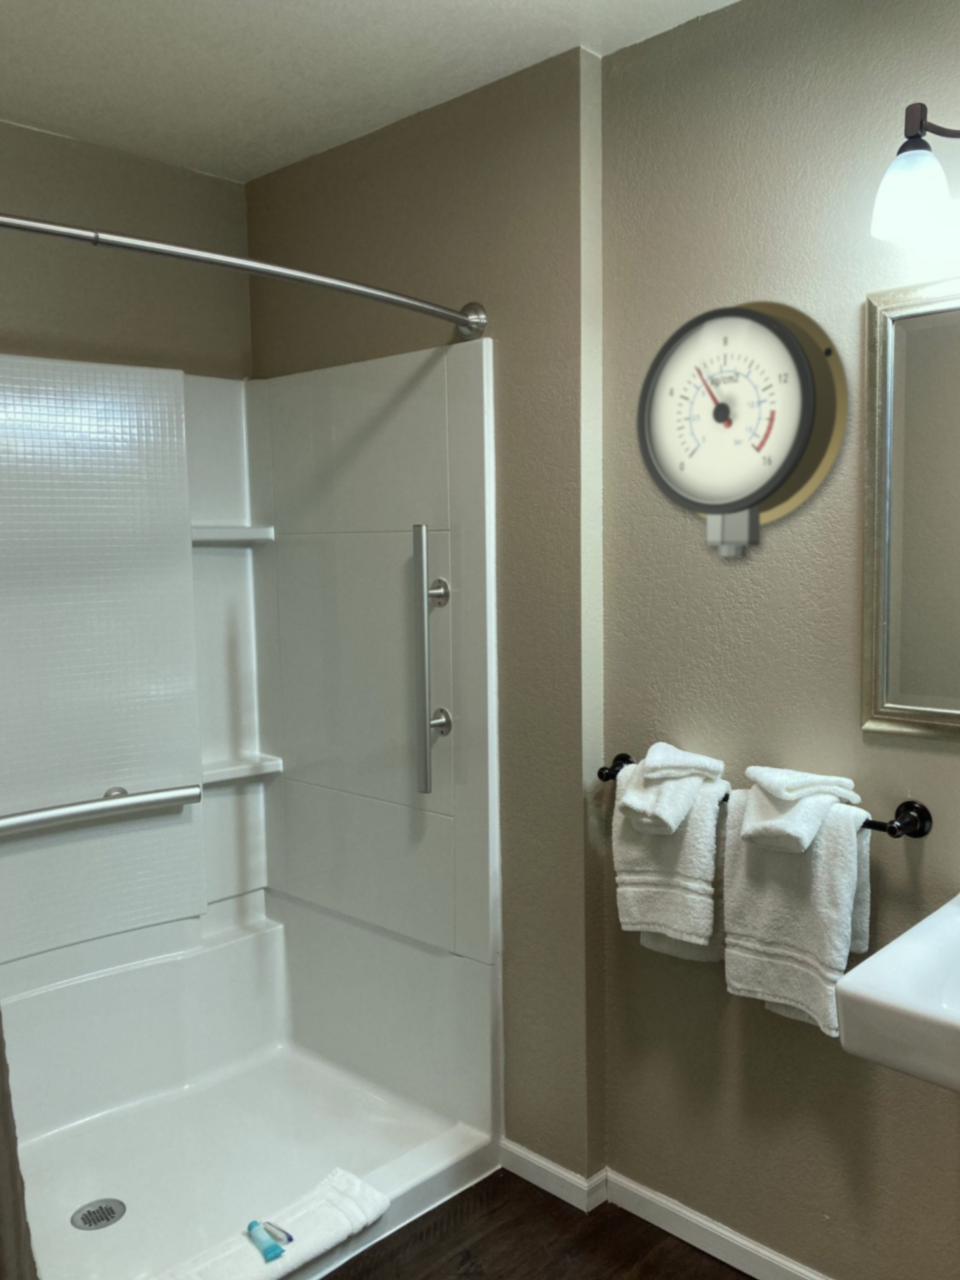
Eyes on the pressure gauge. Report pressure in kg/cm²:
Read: 6 kg/cm²
